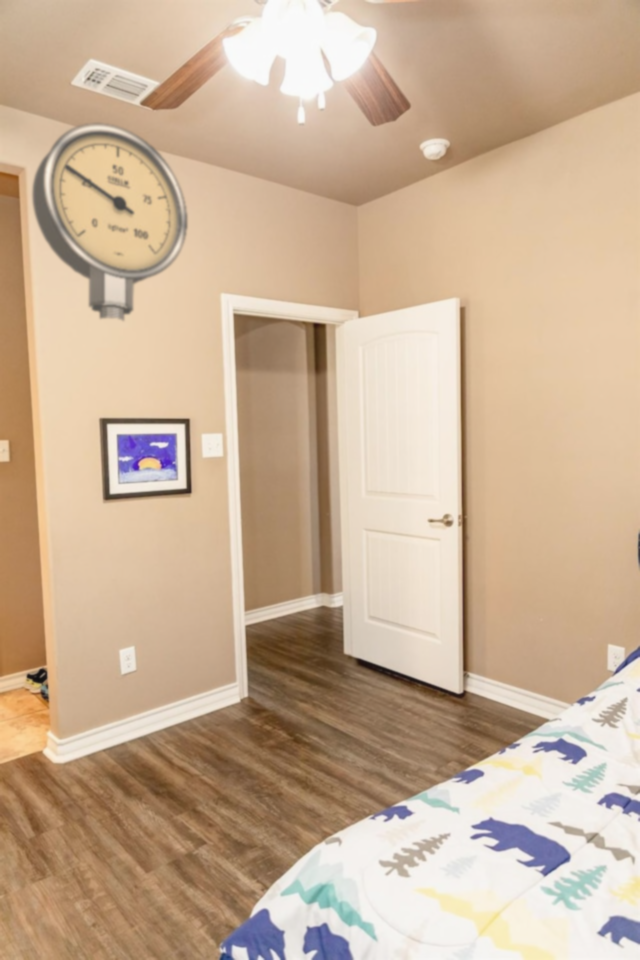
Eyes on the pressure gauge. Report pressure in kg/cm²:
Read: 25 kg/cm²
